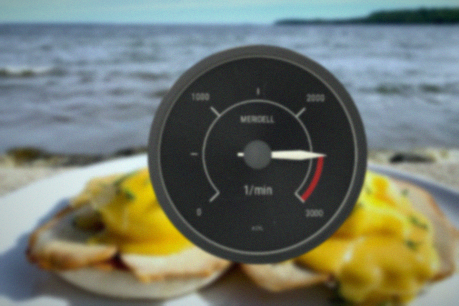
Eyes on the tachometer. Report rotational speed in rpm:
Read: 2500 rpm
